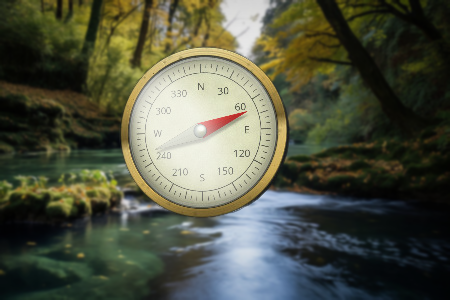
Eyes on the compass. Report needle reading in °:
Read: 70 °
